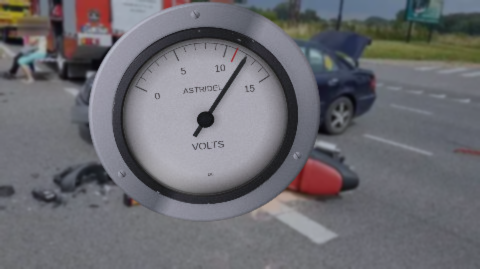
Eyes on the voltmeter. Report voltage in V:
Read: 12 V
